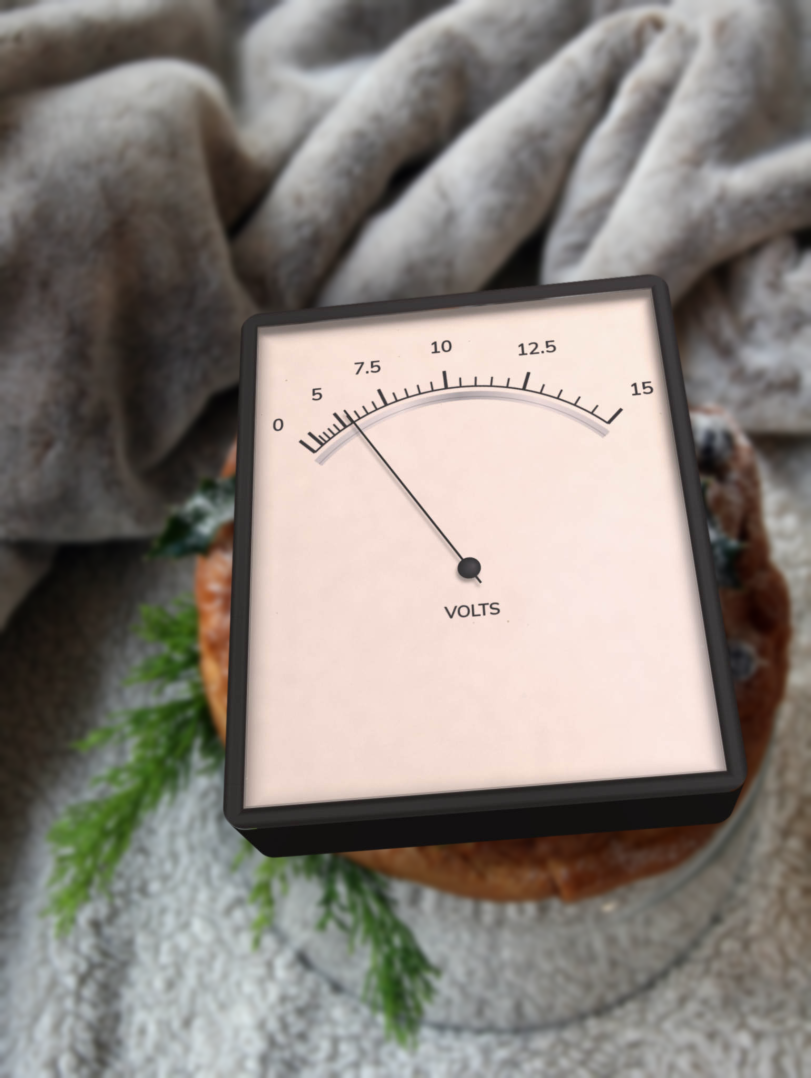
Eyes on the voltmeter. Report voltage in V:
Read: 5.5 V
